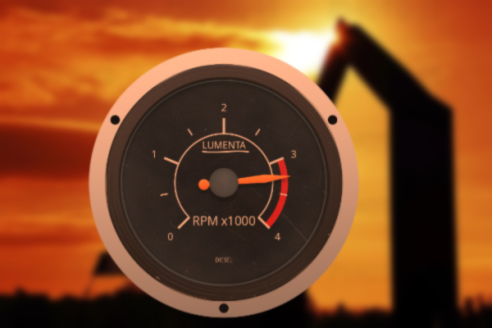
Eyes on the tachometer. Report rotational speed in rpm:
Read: 3250 rpm
